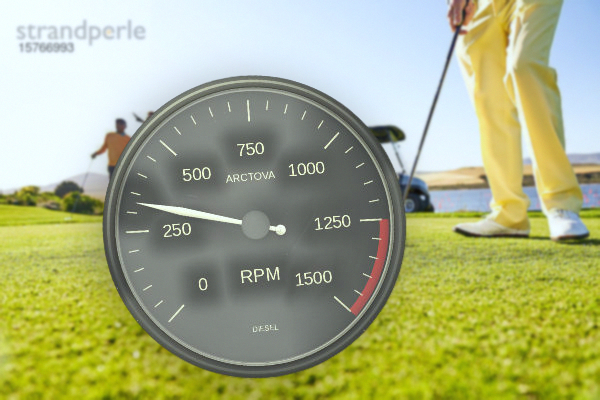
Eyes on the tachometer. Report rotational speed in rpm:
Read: 325 rpm
